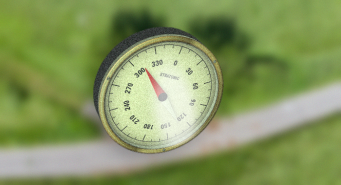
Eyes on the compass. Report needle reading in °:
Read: 310 °
